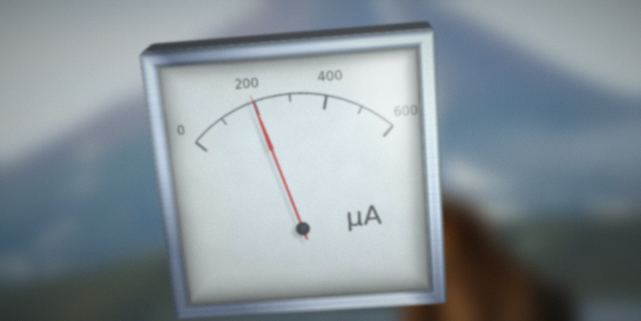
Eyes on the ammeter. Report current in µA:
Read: 200 µA
